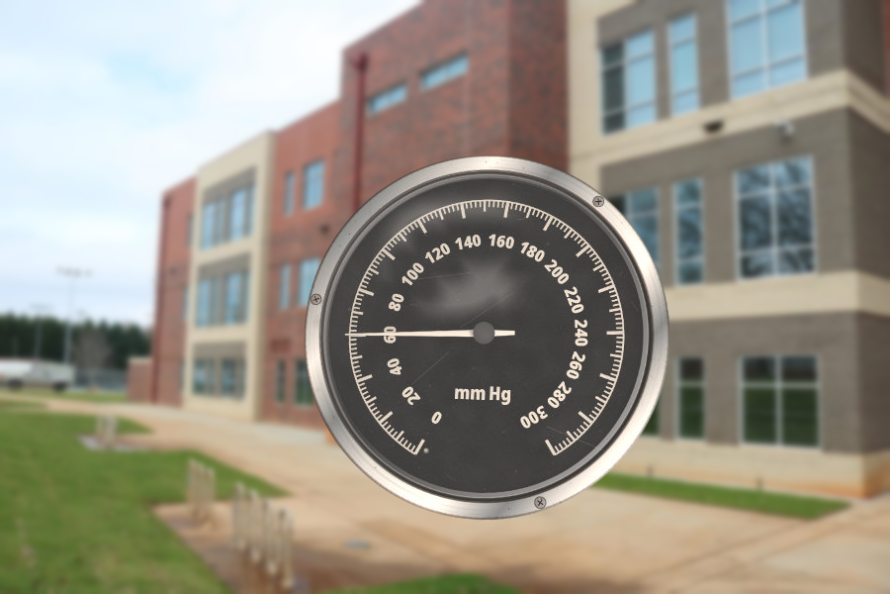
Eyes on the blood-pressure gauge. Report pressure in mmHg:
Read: 60 mmHg
